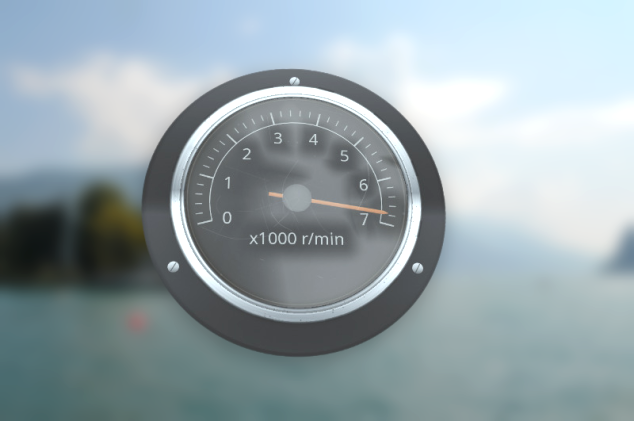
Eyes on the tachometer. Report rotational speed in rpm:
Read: 6800 rpm
